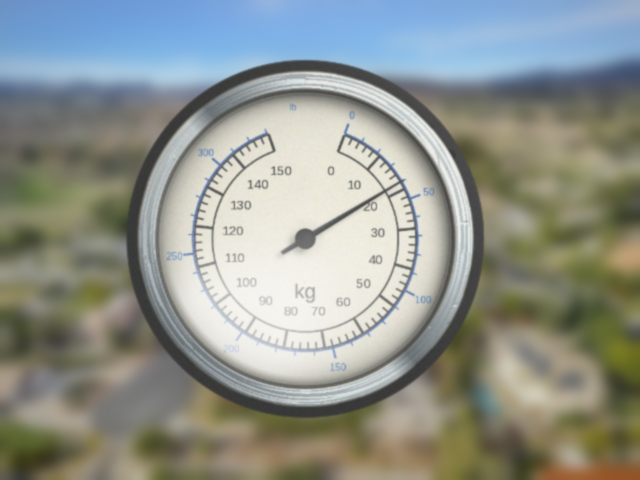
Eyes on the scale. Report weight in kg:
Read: 18 kg
